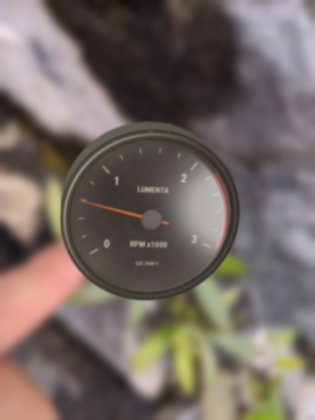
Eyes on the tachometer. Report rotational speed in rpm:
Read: 600 rpm
